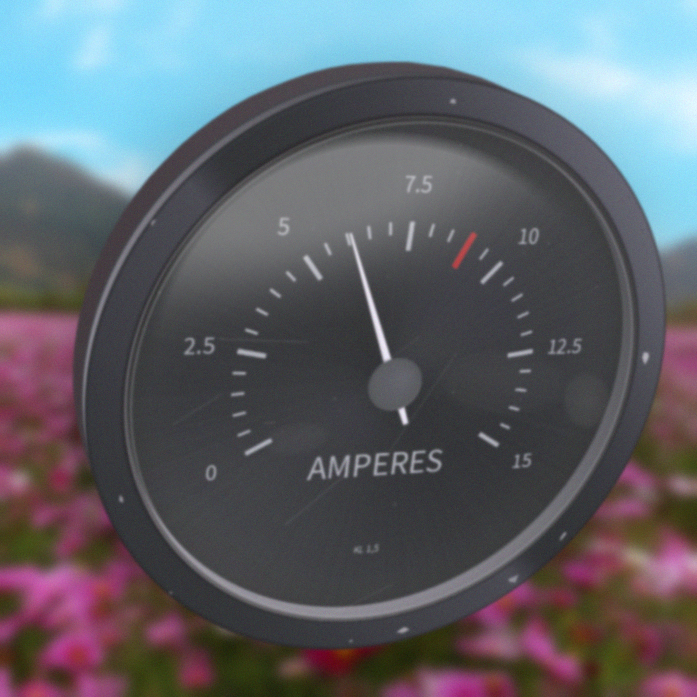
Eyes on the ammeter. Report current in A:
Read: 6 A
